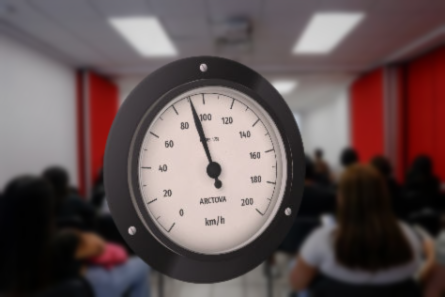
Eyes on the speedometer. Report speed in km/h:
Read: 90 km/h
